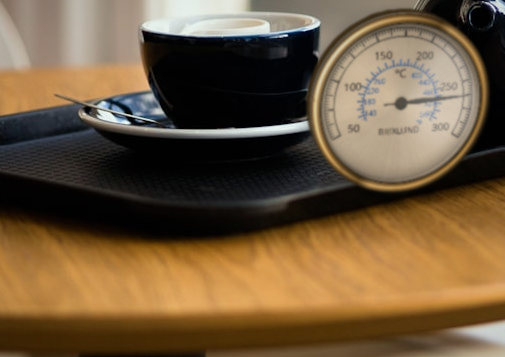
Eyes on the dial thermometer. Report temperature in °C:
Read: 262.5 °C
